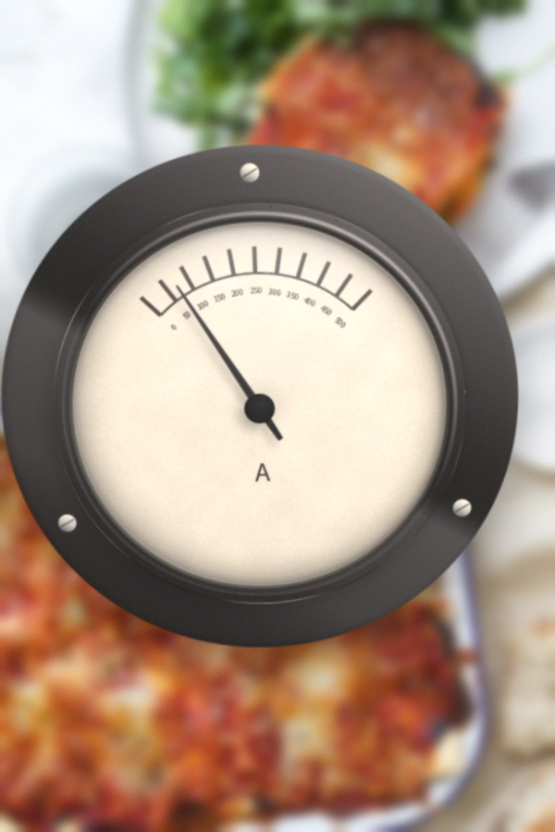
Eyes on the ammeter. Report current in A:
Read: 75 A
